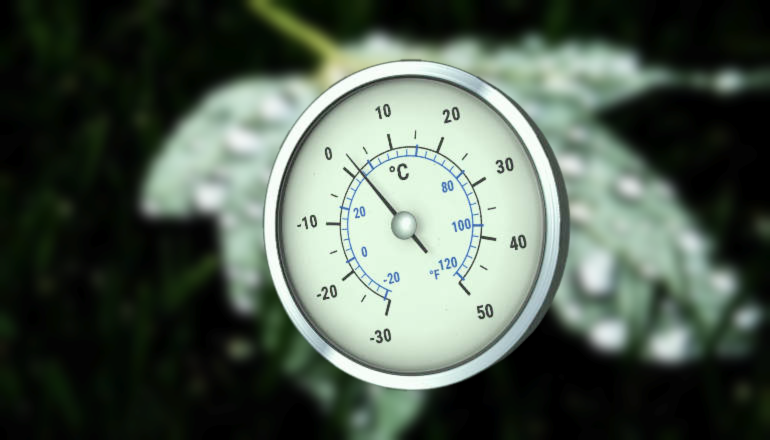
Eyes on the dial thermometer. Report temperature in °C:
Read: 2.5 °C
